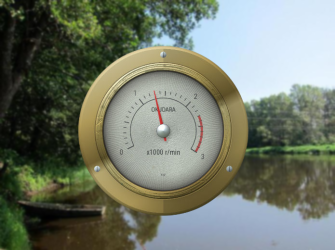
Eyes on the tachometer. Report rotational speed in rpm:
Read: 1300 rpm
